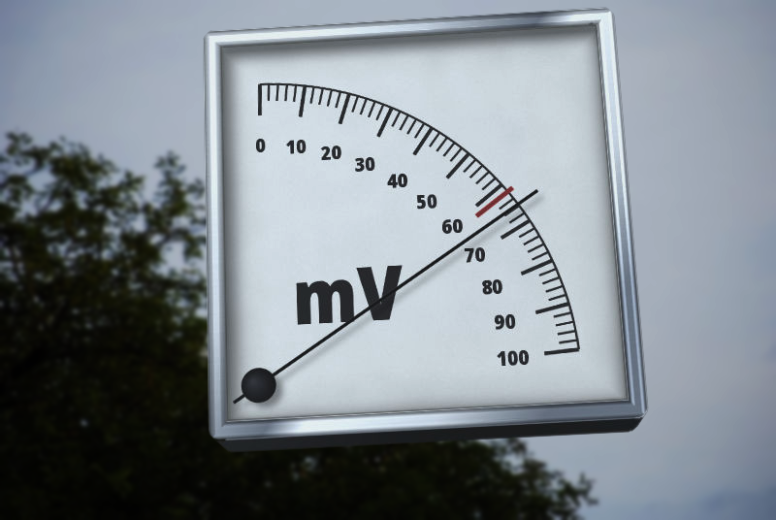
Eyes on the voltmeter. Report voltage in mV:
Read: 66 mV
